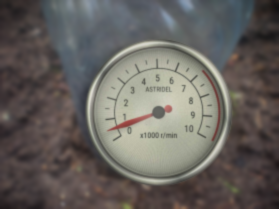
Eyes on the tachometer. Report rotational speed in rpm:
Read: 500 rpm
